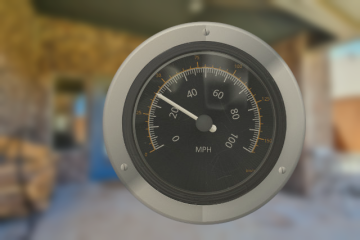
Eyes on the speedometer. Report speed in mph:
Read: 25 mph
